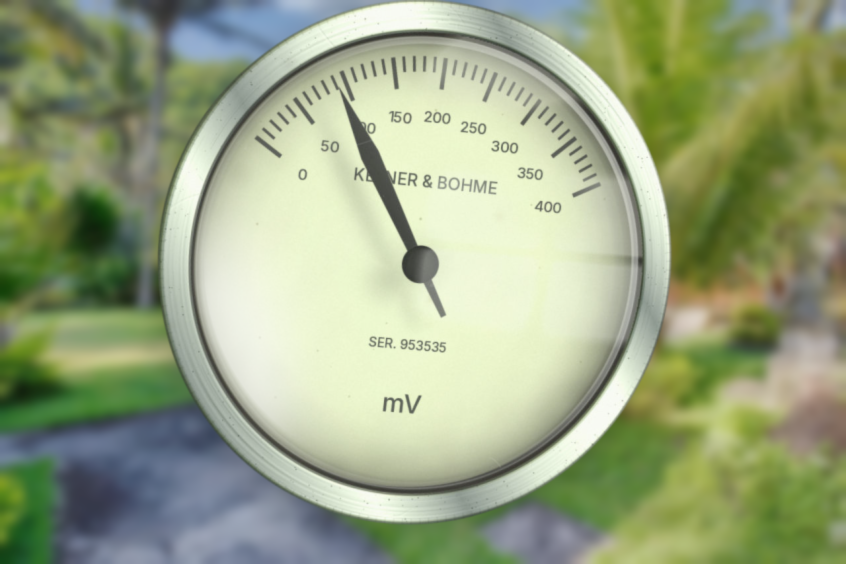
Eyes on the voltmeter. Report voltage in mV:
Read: 90 mV
